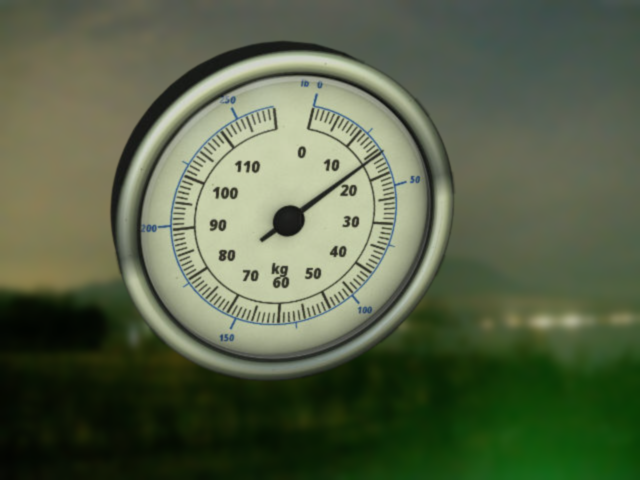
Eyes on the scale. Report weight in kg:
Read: 15 kg
